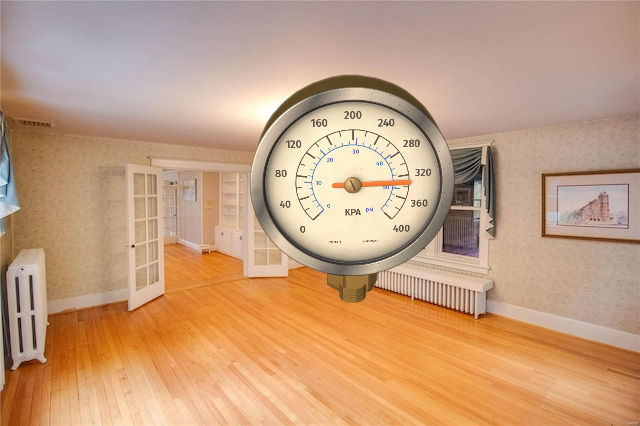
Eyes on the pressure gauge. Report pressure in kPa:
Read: 330 kPa
